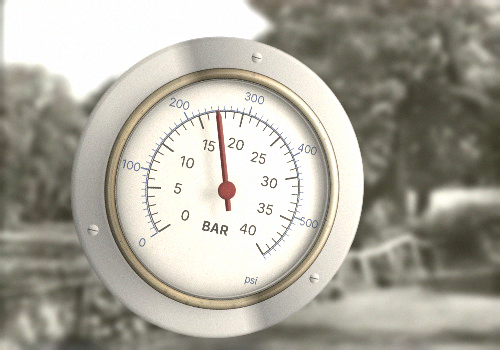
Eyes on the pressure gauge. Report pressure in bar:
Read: 17 bar
